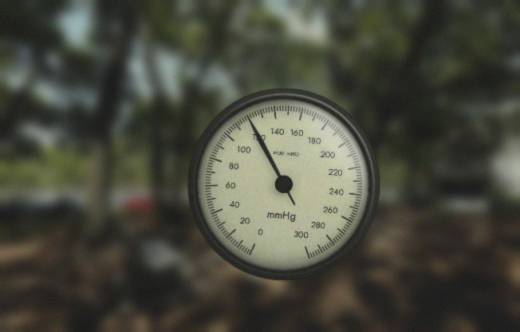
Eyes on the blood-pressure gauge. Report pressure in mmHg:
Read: 120 mmHg
